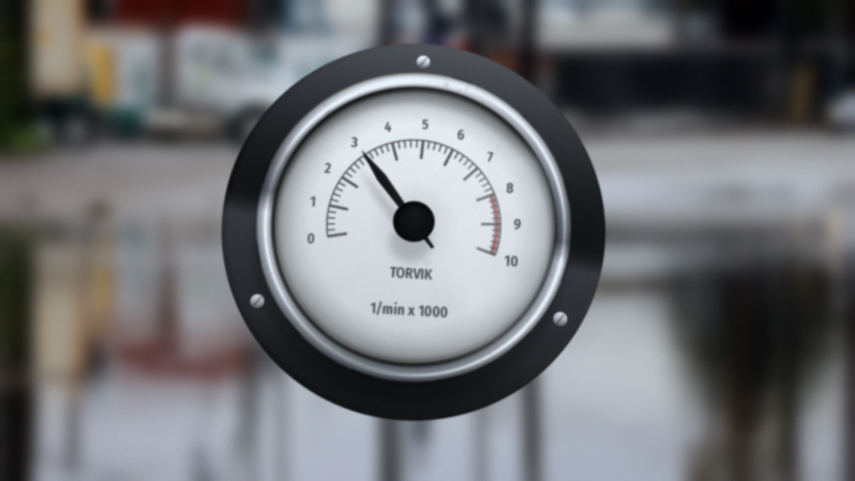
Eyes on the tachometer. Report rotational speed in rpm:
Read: 3000 rpm
